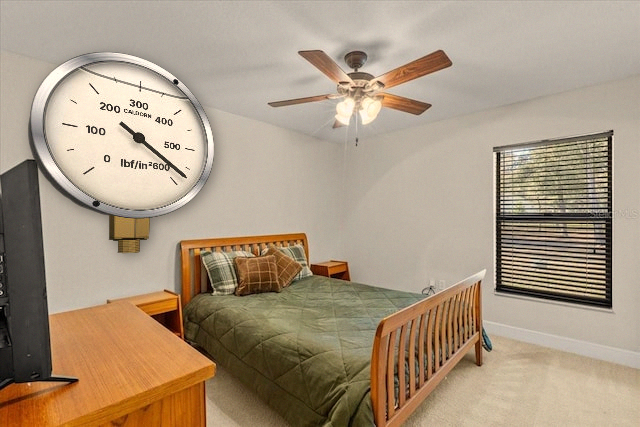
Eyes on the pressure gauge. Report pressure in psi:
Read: 575 psi
